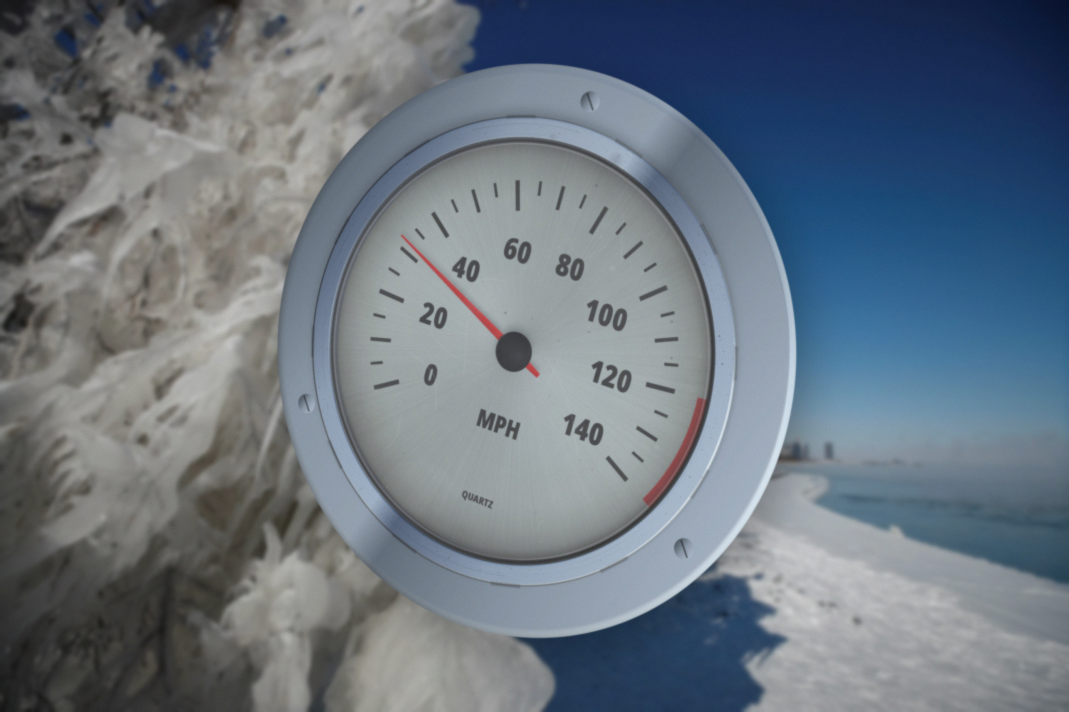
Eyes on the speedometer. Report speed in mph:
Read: 32.5 mph
